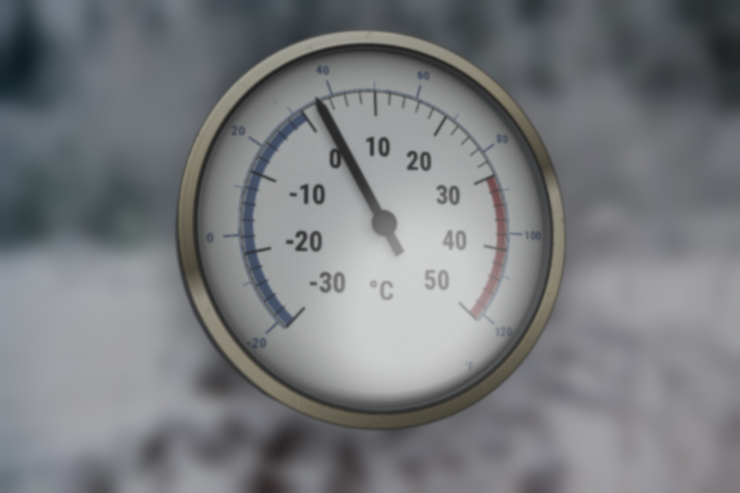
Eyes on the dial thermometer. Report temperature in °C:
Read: 2 °C
